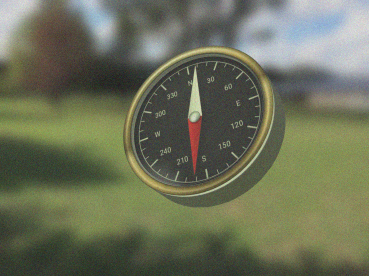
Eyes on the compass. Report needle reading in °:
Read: 190 °
